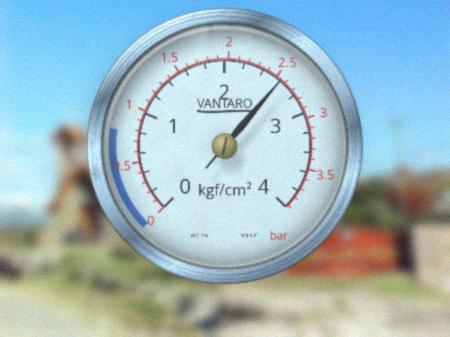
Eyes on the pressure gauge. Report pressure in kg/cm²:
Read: 2.6 kg/cm²
